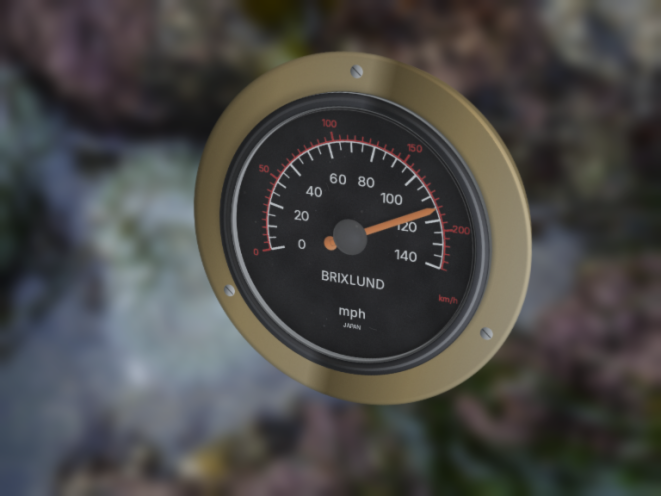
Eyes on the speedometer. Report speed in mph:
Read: 115 mph
